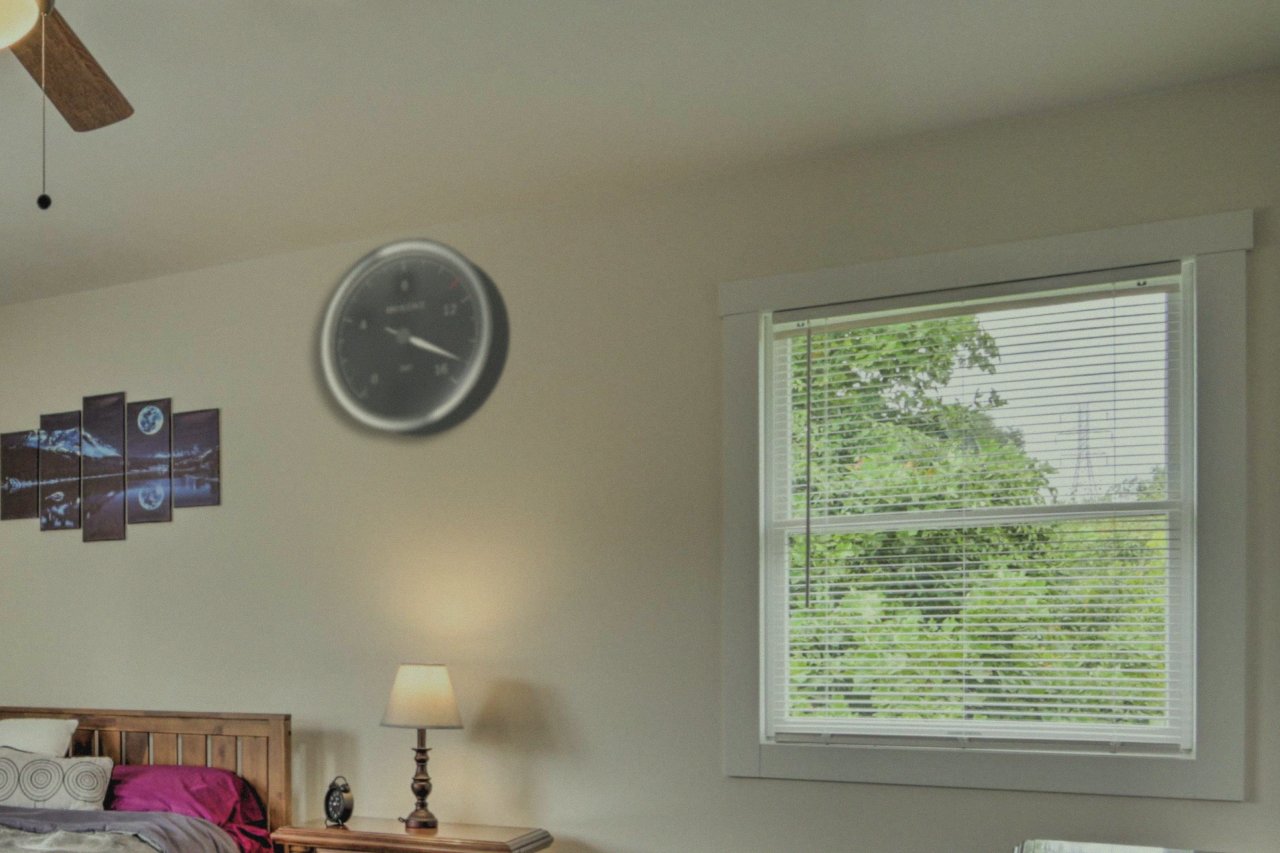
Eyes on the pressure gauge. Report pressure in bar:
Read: 15 bar
